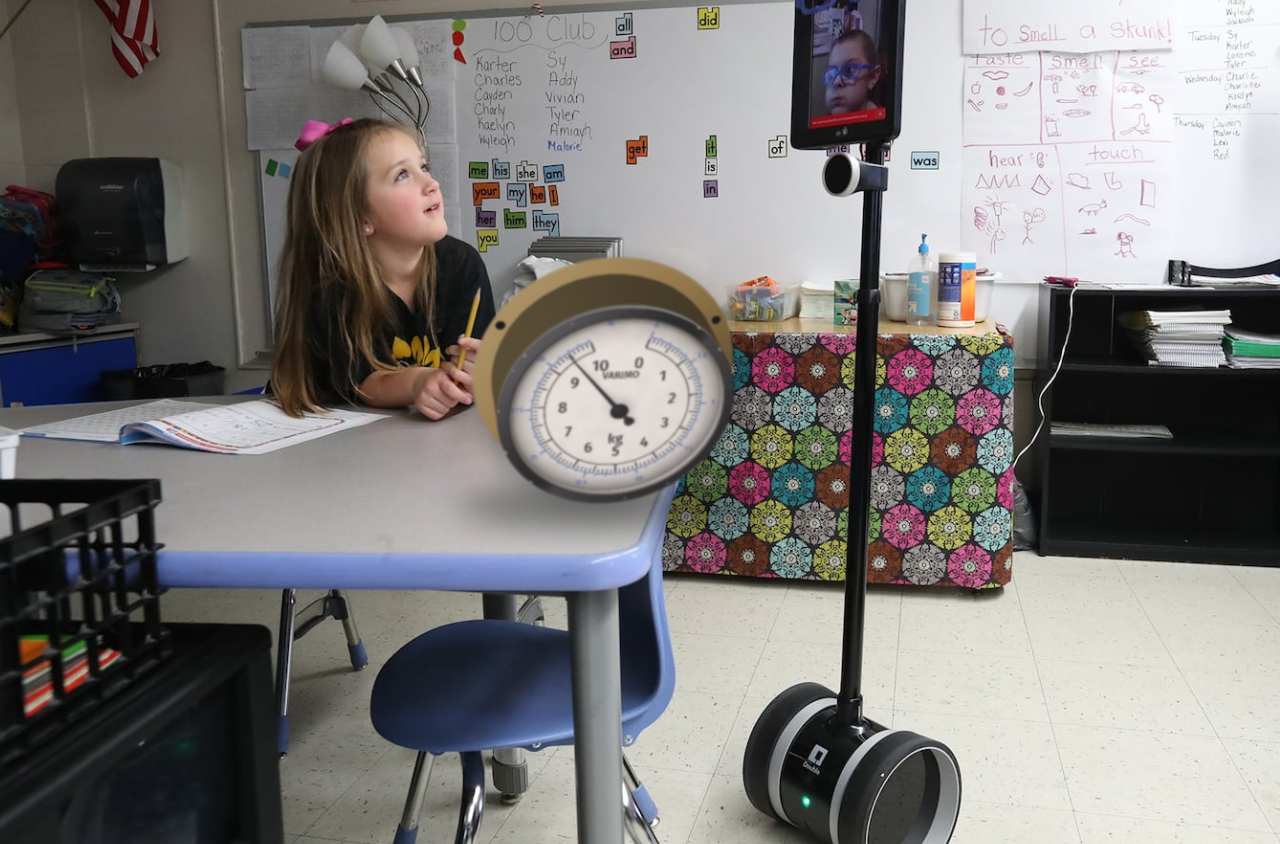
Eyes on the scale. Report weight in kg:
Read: 9.5 kg
